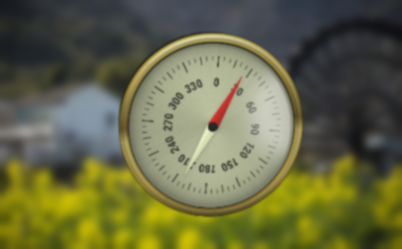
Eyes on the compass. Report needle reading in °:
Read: 25 °
